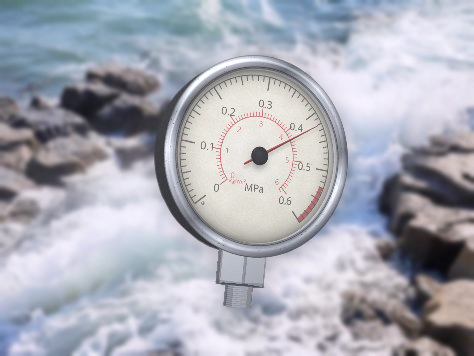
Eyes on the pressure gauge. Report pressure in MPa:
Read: 0.42 MPa
